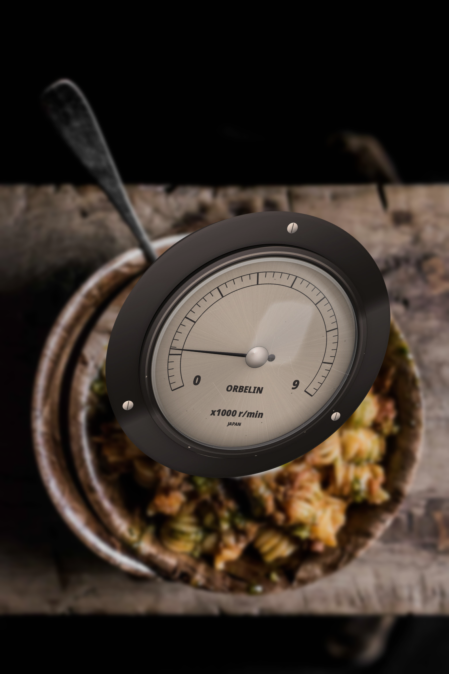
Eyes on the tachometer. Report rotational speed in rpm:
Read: 1200 rpm
